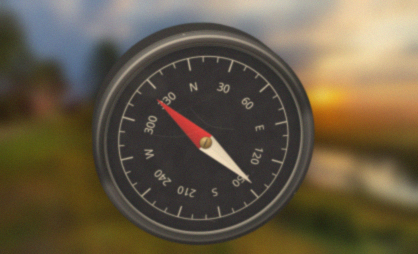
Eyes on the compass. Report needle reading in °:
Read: 325 °
